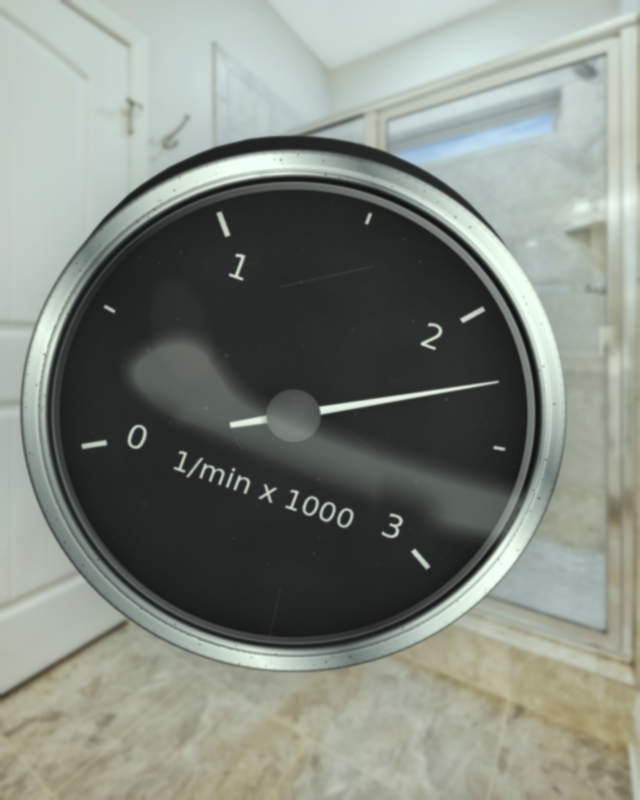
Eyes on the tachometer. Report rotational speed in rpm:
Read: 2250 rpm
